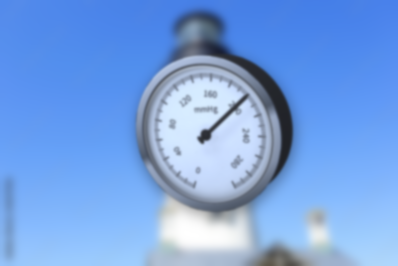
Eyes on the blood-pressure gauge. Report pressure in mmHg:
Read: 200 mmHg
